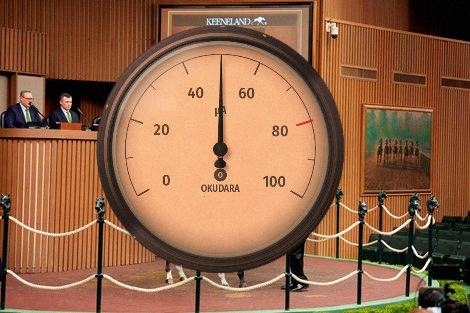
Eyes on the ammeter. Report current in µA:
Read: 50 µA
